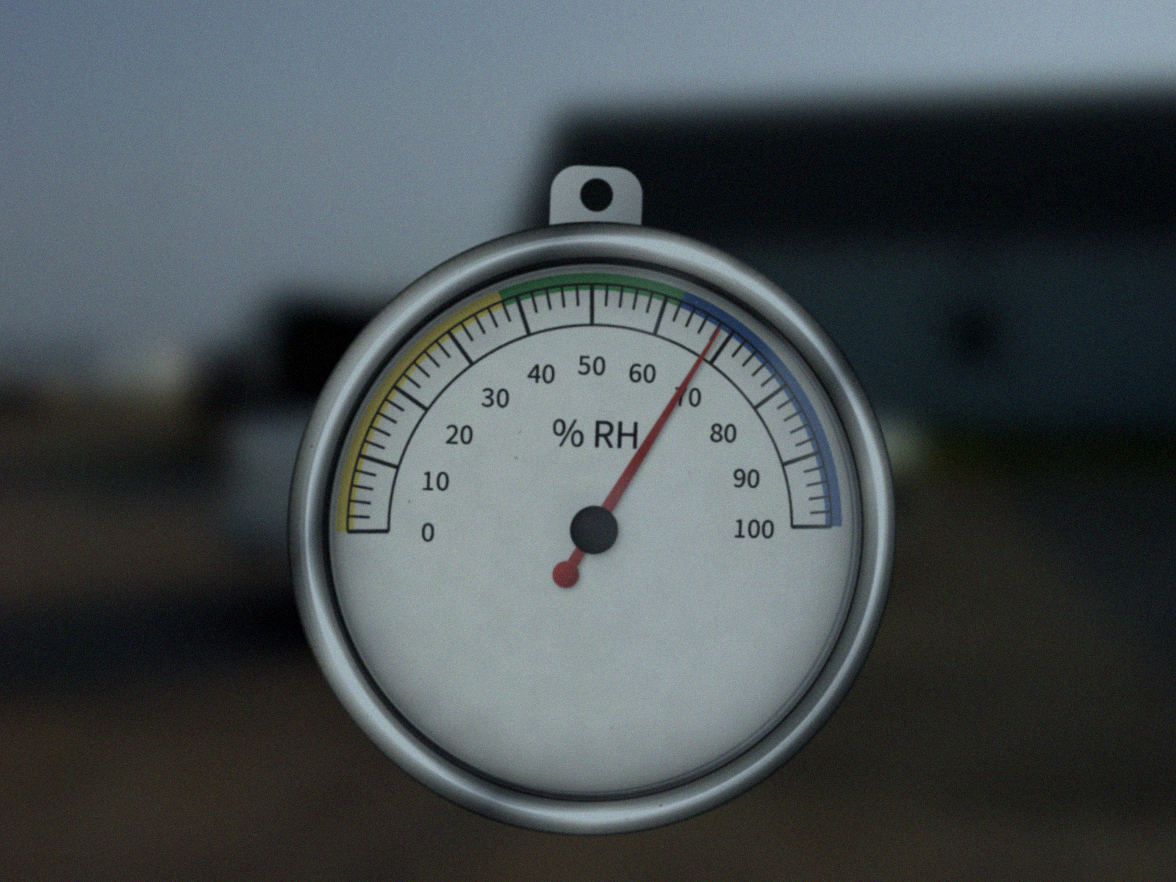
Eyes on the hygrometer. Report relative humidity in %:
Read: 68 %
